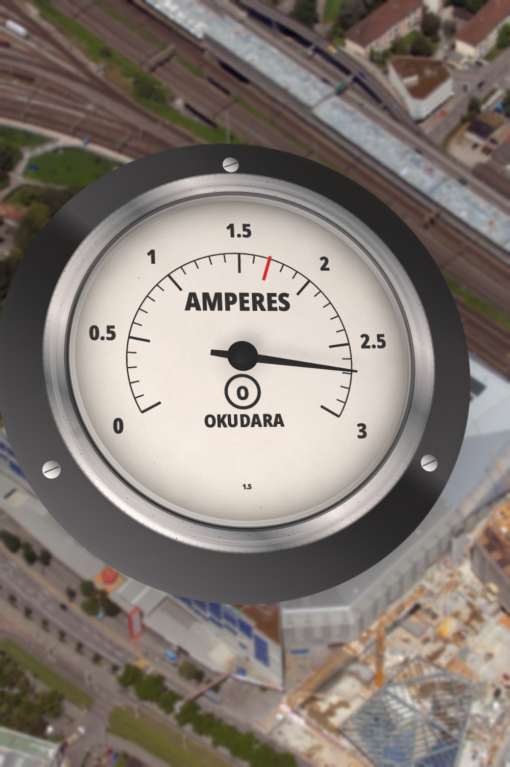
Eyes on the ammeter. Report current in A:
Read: 2.7 A
